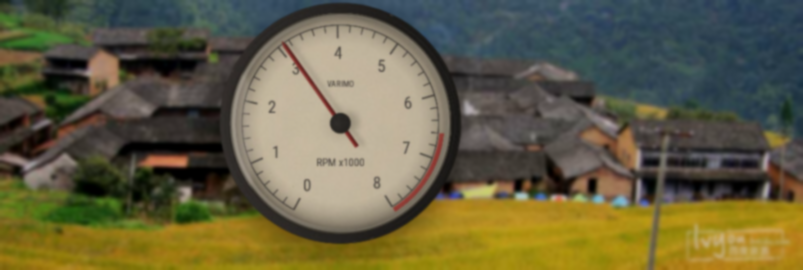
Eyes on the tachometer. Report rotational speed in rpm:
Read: 3100 rpm
